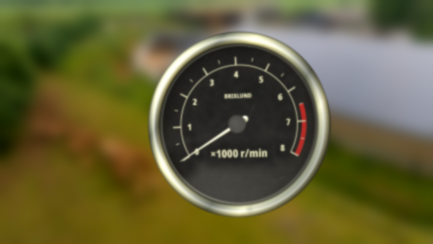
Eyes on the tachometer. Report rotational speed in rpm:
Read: 0 rpm
